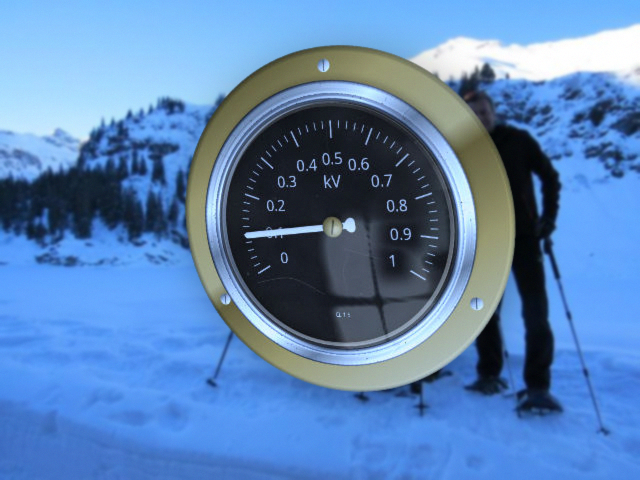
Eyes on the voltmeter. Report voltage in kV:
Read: 0.1 kV
